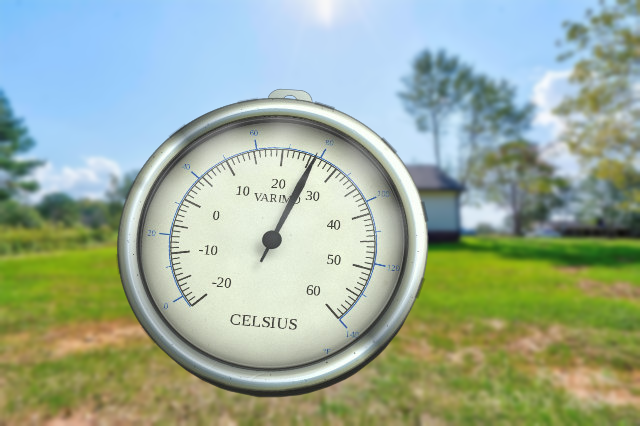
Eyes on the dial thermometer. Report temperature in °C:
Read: 26 °C
